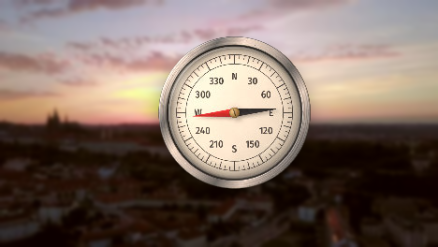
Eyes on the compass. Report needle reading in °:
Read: 265 °
